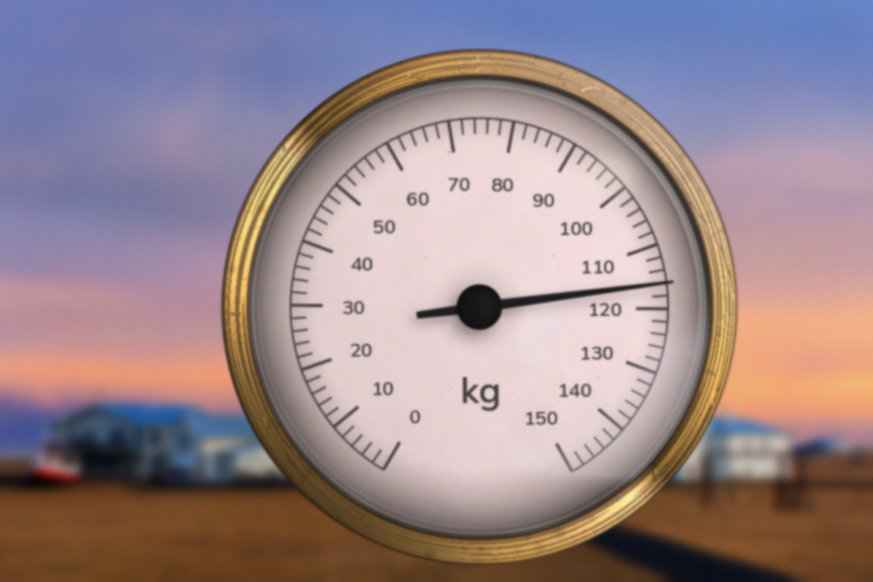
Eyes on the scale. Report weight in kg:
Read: 116 kg
